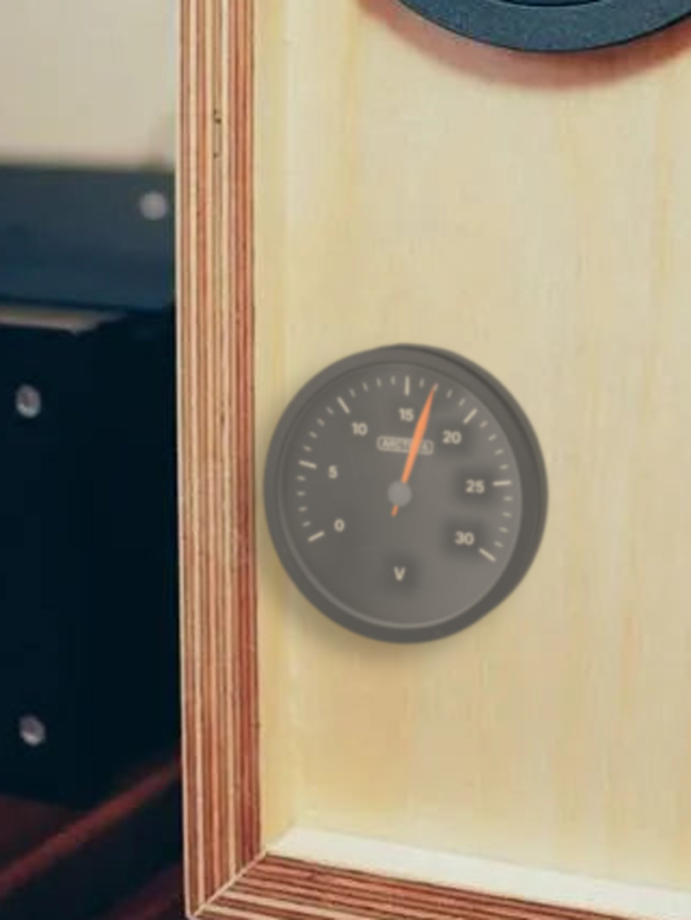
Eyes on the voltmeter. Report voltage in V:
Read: 17 V
